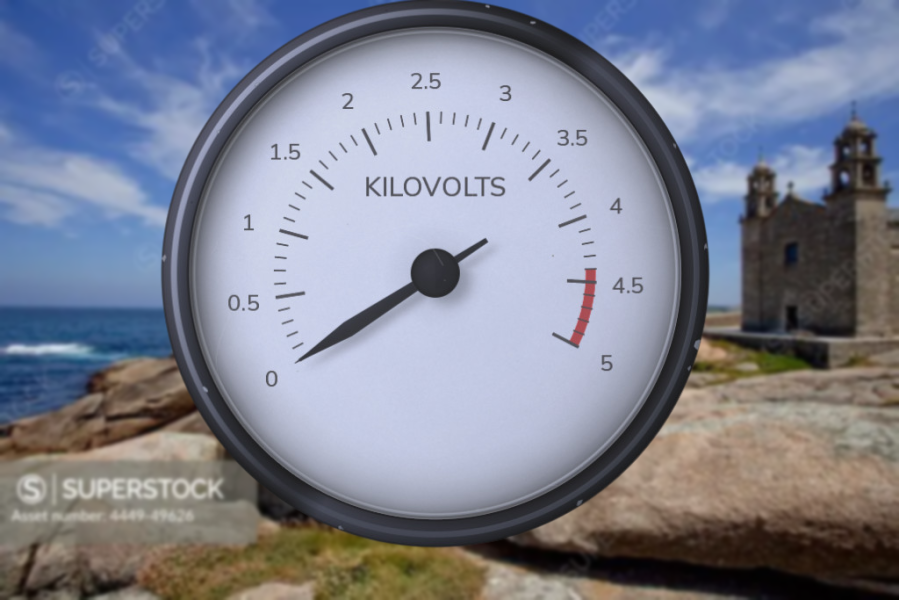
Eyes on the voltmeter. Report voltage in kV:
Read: 0 kV
